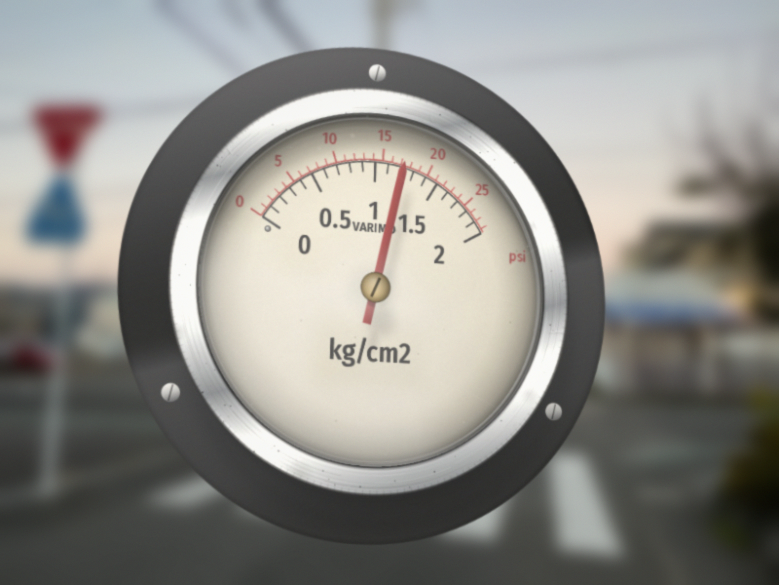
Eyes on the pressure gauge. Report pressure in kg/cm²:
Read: 1.2 kg/cm²
